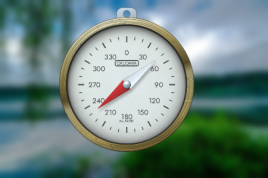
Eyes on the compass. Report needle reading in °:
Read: 230 °
